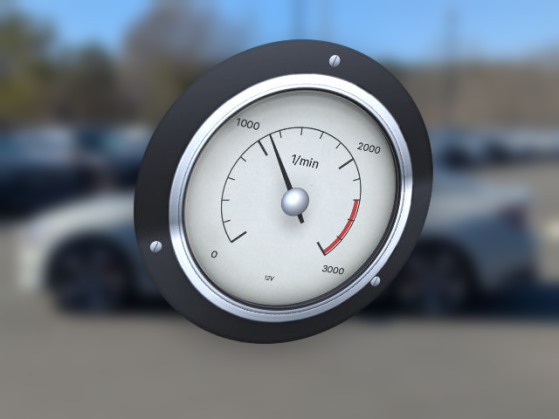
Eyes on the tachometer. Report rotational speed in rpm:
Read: 1100 rpm
